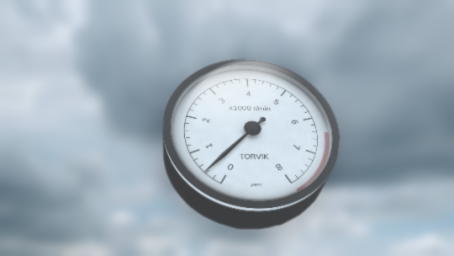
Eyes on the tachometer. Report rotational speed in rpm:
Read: 400 rpm
